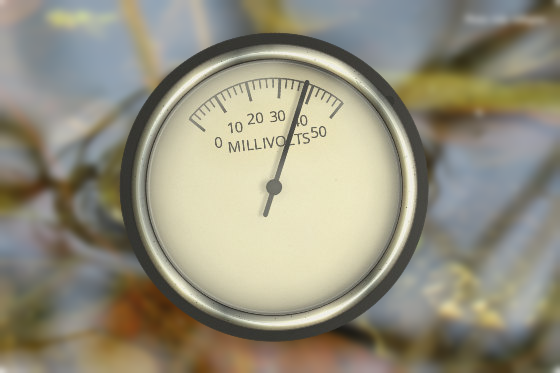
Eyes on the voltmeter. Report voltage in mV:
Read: 38 mV
